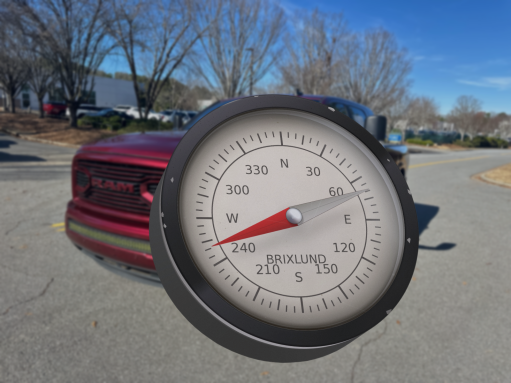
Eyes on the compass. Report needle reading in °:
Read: 250 °
